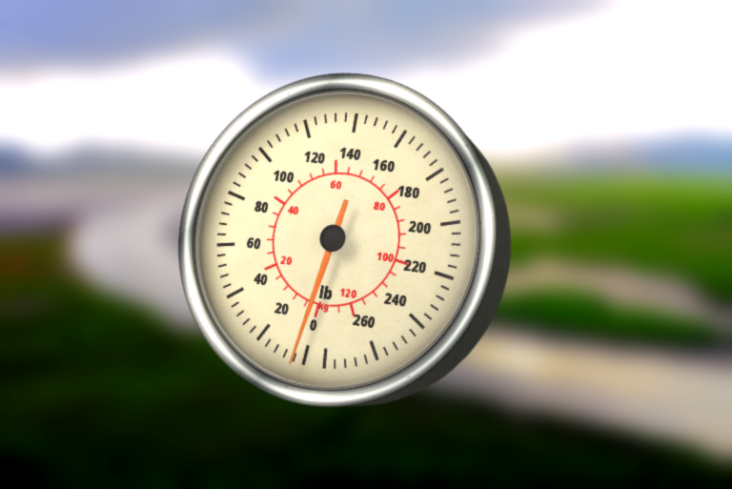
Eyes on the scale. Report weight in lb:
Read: 4 lb
